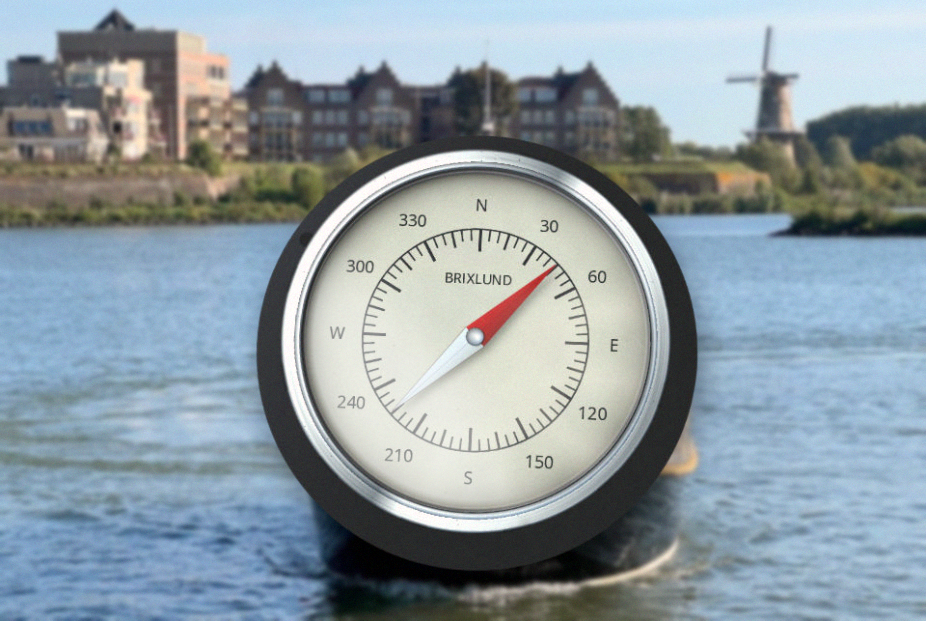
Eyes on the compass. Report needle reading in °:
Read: 45 °
